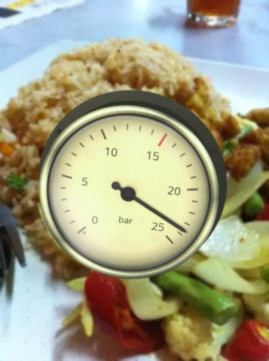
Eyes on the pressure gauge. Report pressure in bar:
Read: 23.5 bar
